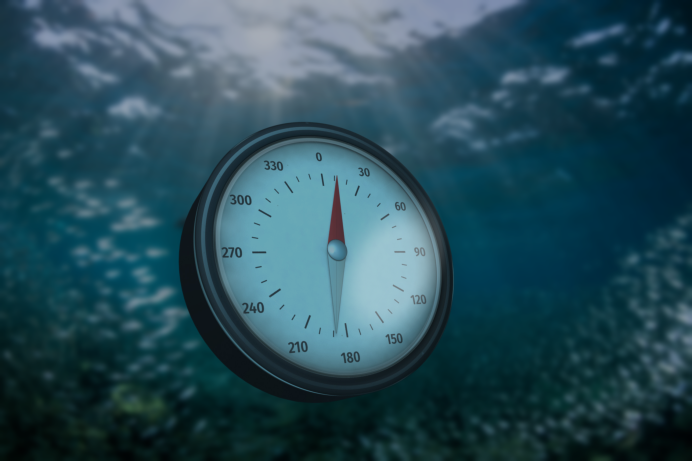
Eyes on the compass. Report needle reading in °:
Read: 10 °
